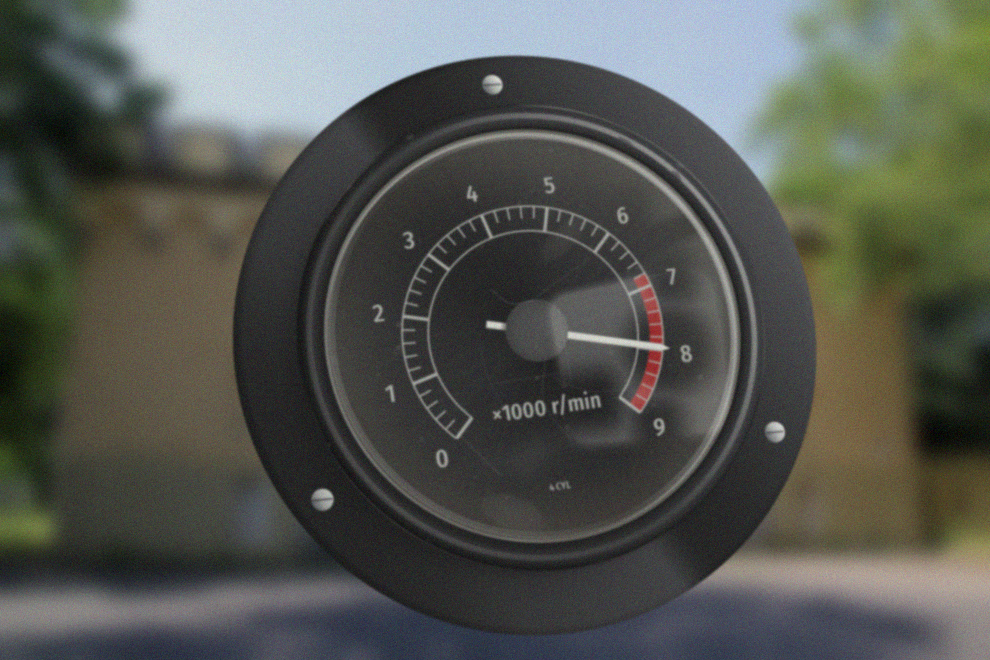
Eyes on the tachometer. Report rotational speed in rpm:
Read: 8000 rpm
